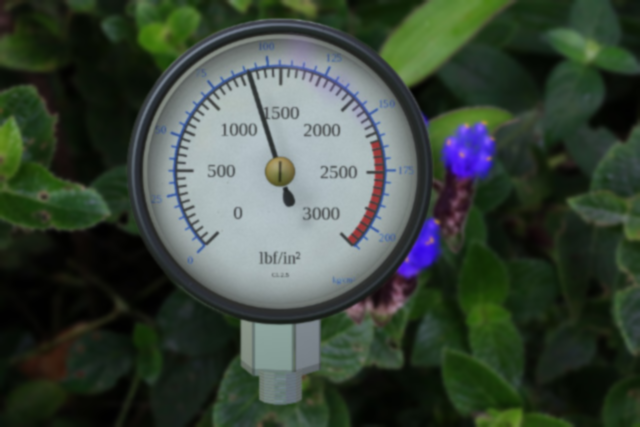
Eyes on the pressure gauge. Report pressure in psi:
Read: 1300 psi
